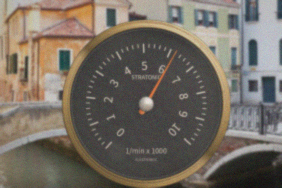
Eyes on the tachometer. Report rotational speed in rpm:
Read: 6200 rpm
